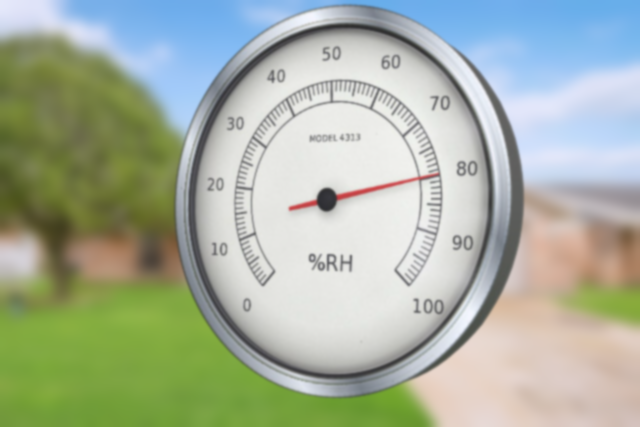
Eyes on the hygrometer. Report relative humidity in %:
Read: 80 %
